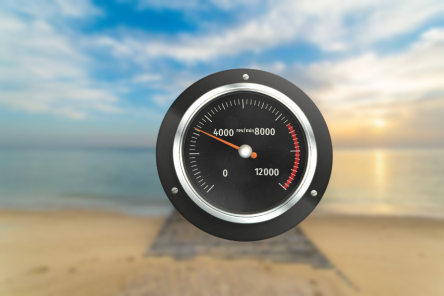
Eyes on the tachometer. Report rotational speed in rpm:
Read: 3200 rpm
